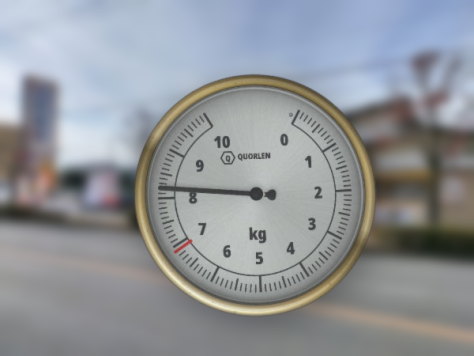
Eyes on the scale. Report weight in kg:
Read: 8.2 kg
